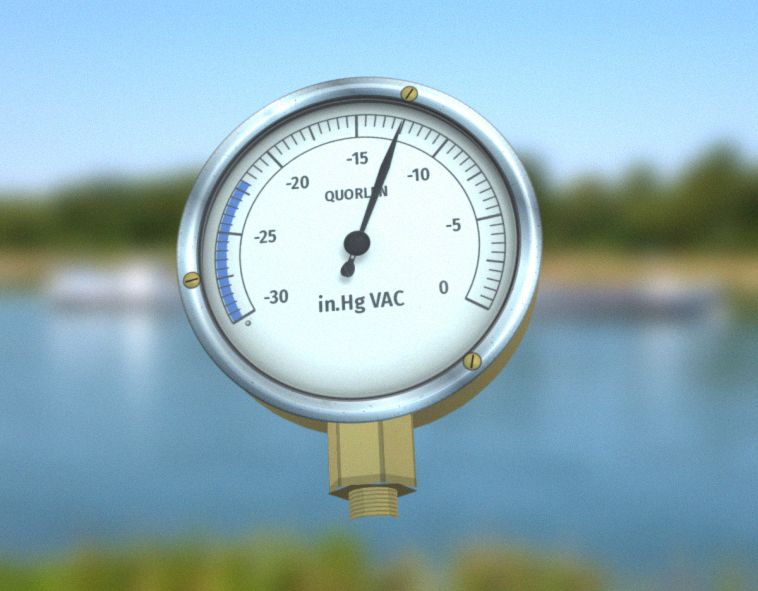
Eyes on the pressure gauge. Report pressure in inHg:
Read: -12.5 inHg
